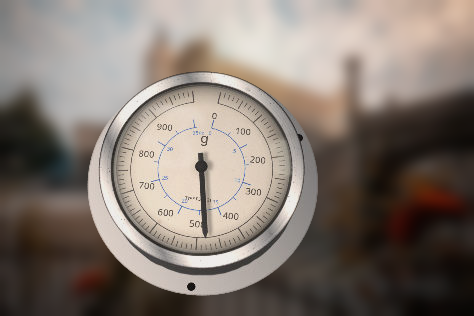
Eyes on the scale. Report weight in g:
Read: 480 g
